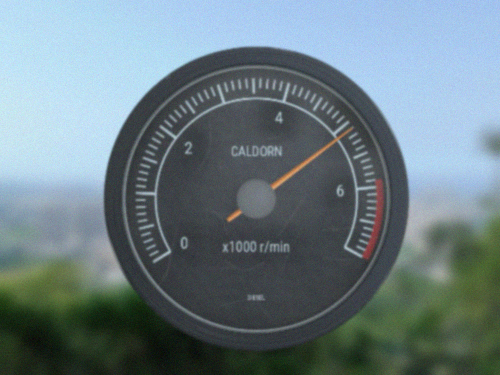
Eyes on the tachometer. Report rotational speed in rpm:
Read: 5100 rpm
